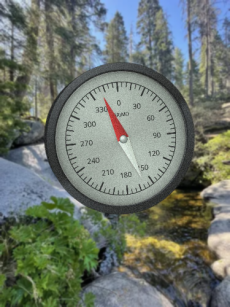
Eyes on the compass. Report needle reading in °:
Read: 340 °
